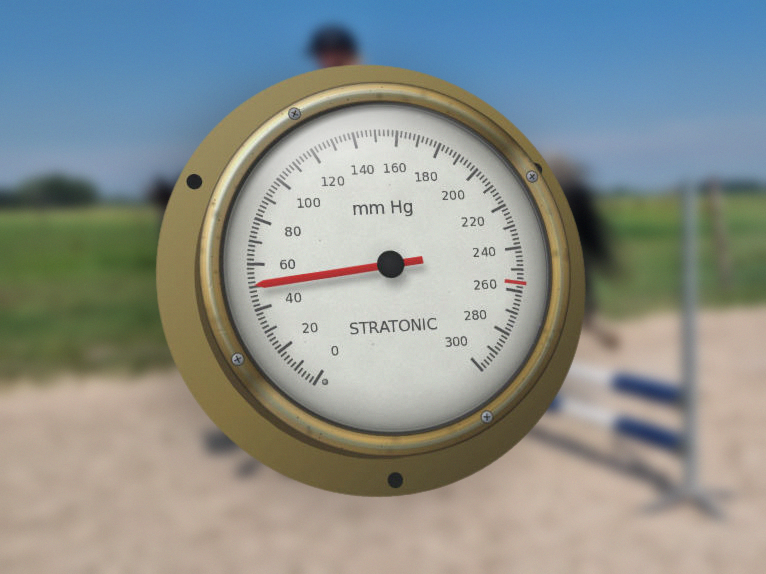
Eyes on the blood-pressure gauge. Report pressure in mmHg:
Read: 50 mmHg
